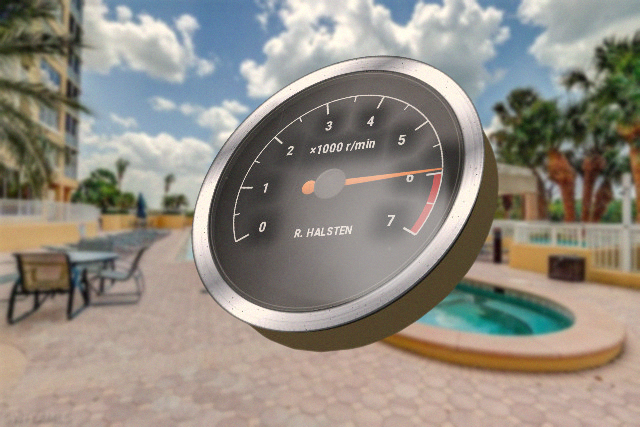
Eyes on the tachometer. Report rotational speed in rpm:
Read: 6000 rpm
